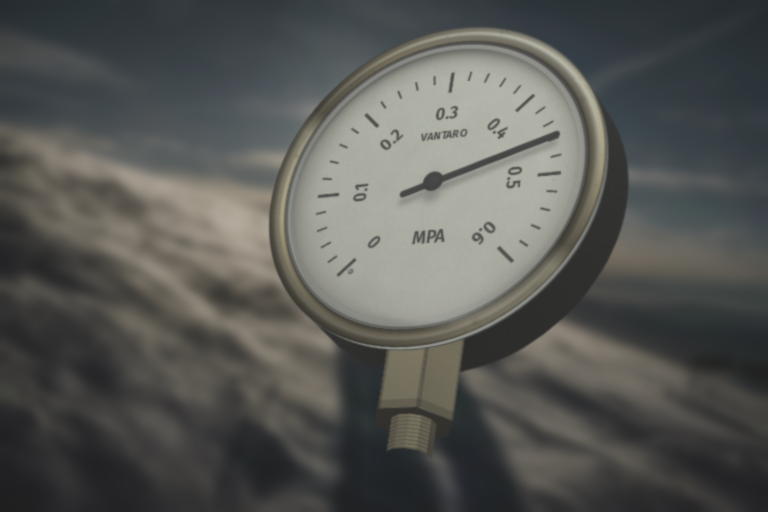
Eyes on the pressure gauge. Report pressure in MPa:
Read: 0.46 MPa
